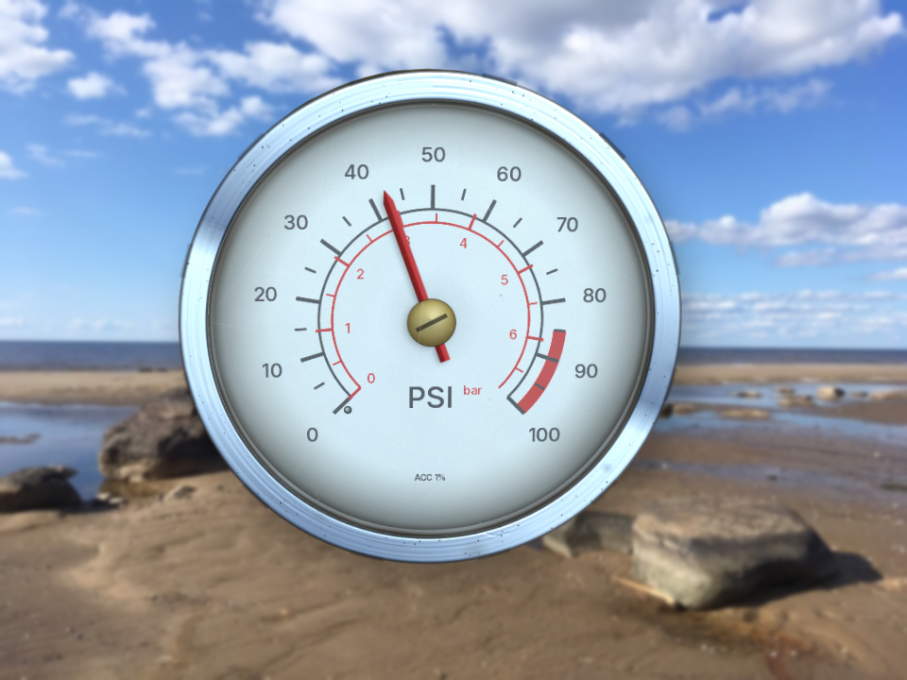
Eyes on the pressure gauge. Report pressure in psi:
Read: 42.5 psi
